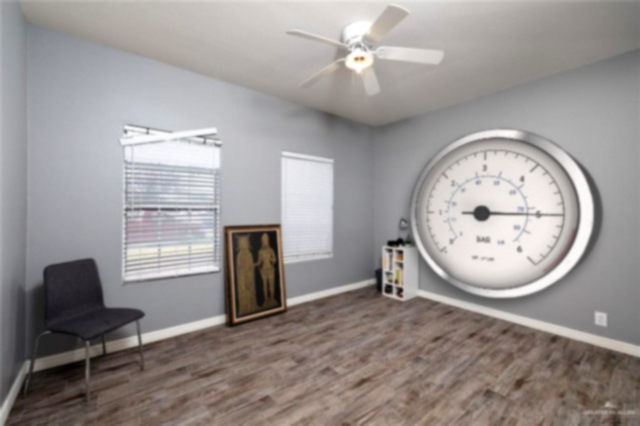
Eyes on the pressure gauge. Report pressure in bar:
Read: 5 bar
